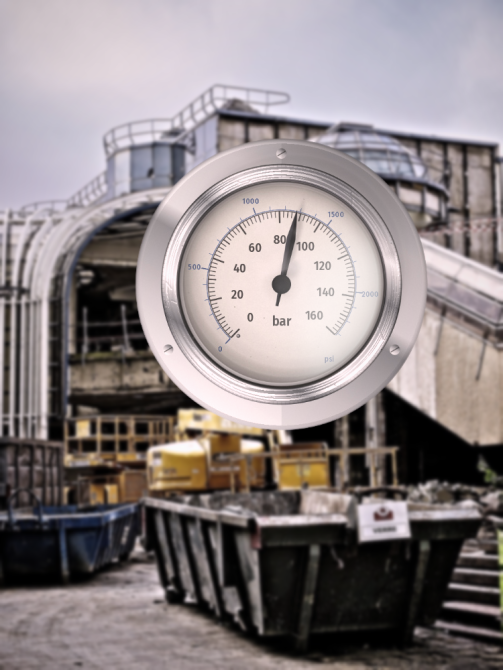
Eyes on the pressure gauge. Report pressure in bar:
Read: 88 bar
